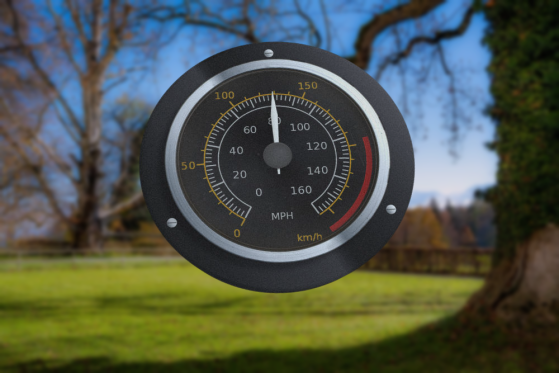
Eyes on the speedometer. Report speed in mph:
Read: 80 mph
